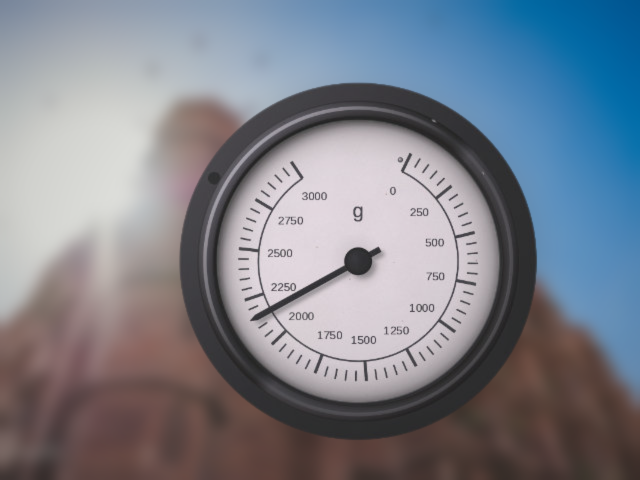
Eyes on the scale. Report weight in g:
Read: 2150 g
